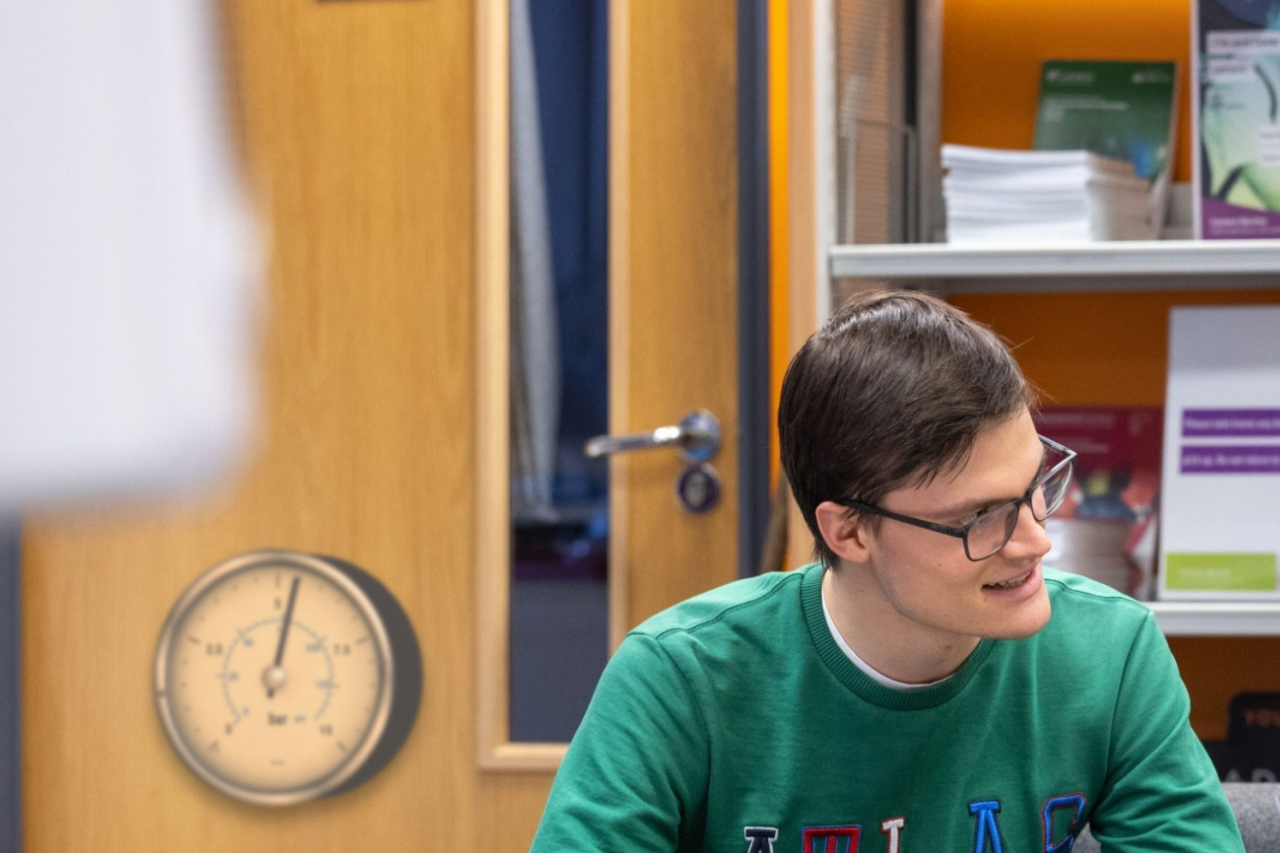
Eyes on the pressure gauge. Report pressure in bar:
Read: 5.5 bar
